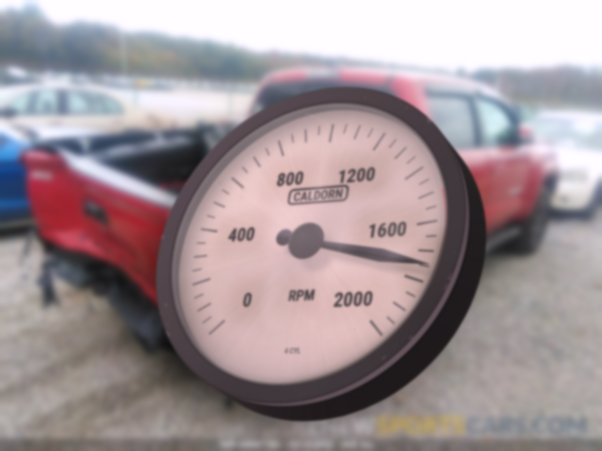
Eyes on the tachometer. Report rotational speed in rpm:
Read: 1750 rpm
